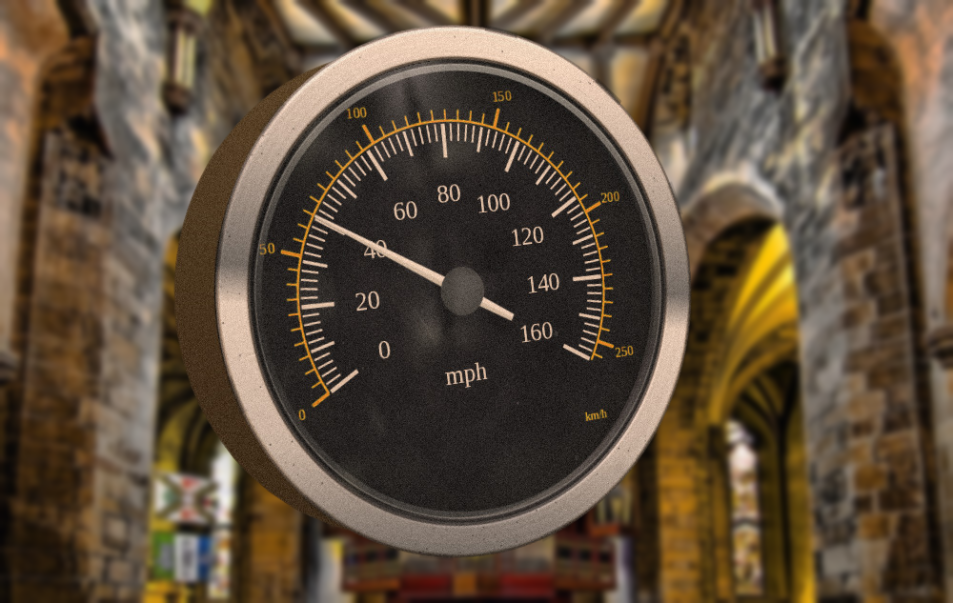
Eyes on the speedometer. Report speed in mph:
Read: 40 mph
